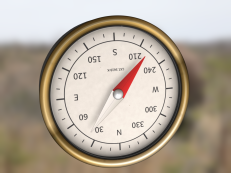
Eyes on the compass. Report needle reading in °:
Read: 220 °
